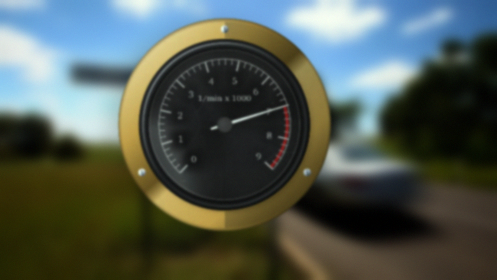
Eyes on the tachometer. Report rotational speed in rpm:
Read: 7000 rpm
